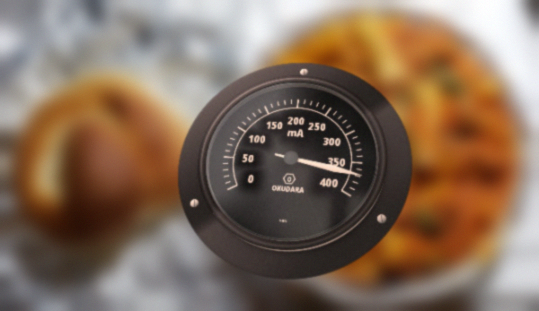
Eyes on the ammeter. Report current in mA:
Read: 370 mA
